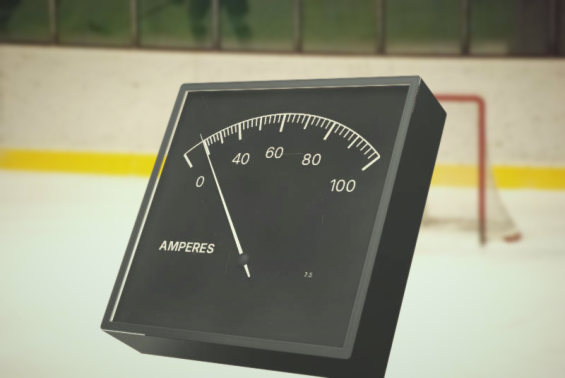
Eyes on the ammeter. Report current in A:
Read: 20 A
